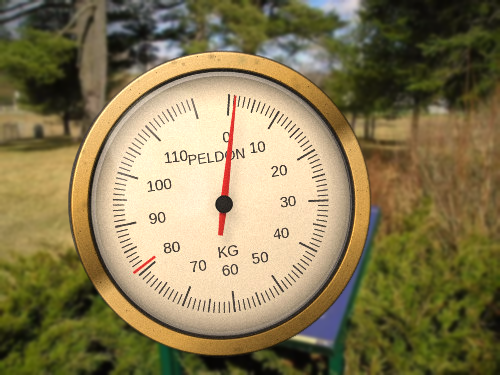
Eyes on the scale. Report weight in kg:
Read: 1 kg
